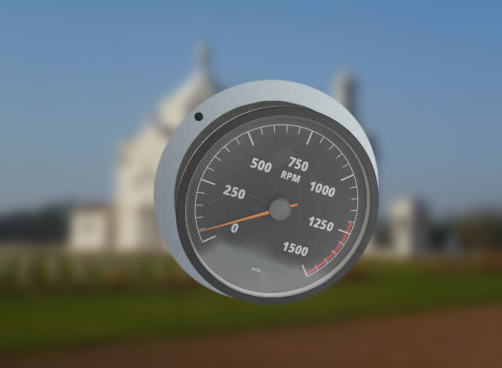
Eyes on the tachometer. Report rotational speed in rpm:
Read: 50 rpm
